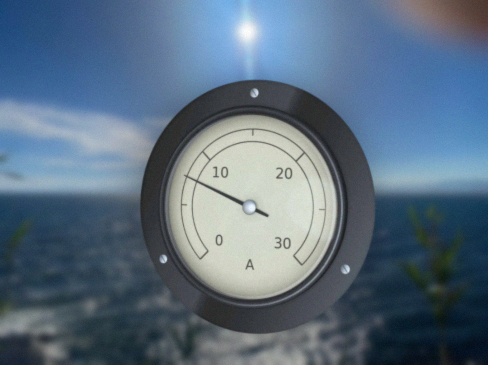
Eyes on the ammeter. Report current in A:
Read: 7.5 A
